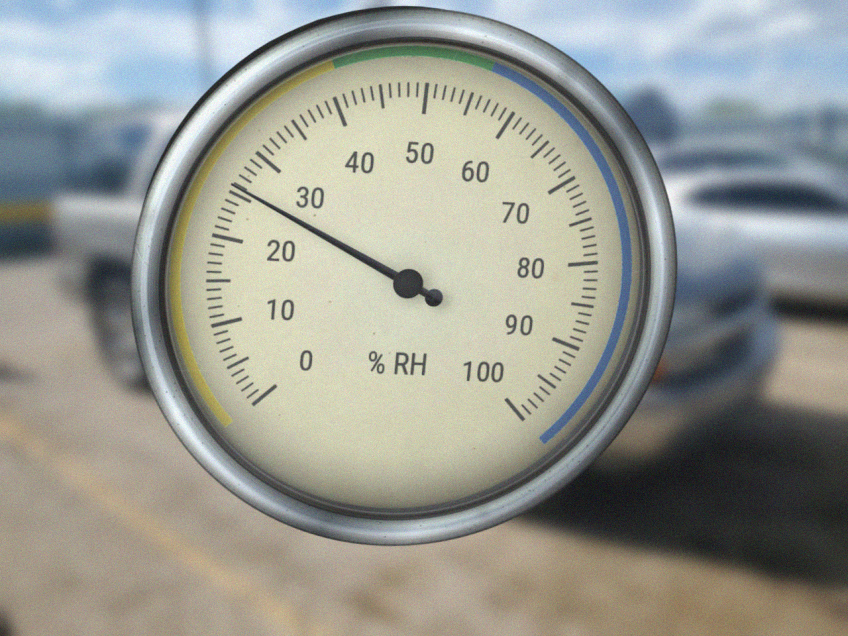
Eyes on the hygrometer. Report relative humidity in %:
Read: 26 %
